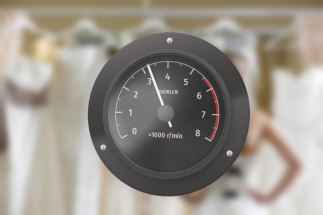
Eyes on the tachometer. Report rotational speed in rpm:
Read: 3250 rpm
